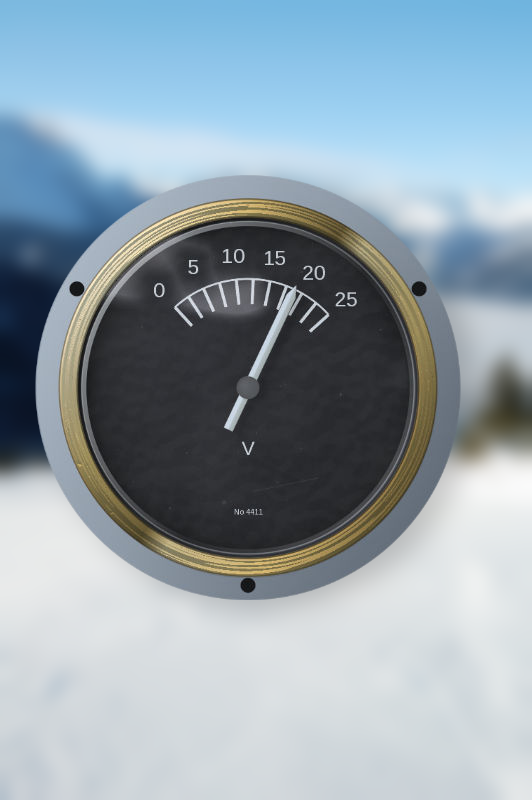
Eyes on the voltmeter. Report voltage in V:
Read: 18.75 V
